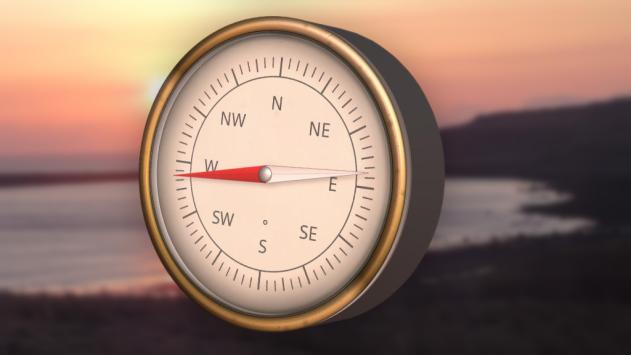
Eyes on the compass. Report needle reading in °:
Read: 262.5 °
